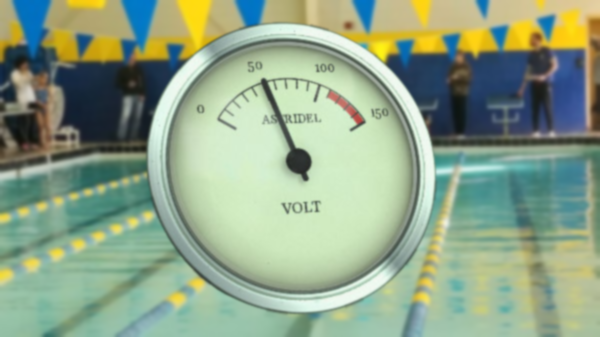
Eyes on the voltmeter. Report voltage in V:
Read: 50 V
